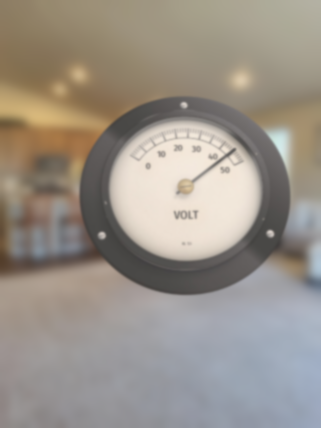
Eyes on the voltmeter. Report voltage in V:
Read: 45 V
